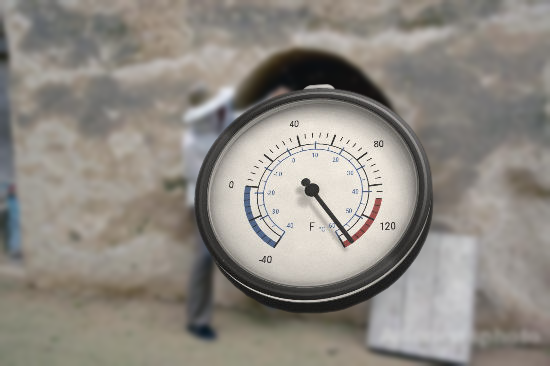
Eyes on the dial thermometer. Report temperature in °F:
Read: 136 °F
